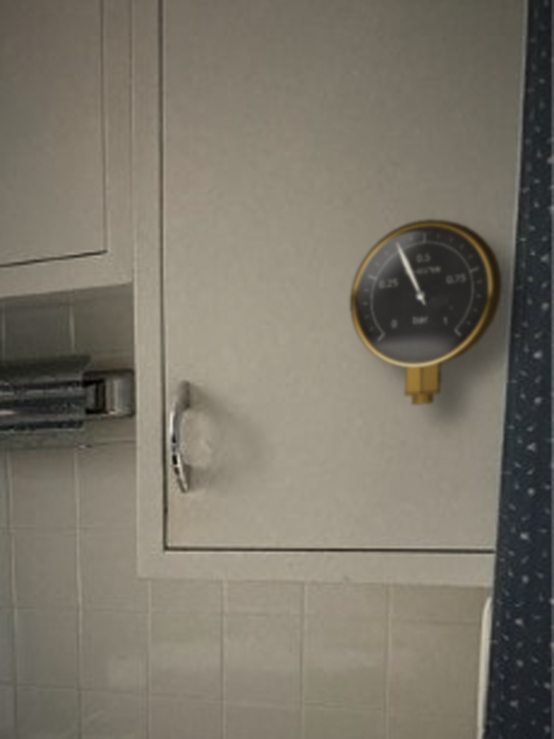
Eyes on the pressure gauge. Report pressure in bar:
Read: 0.4 bar
